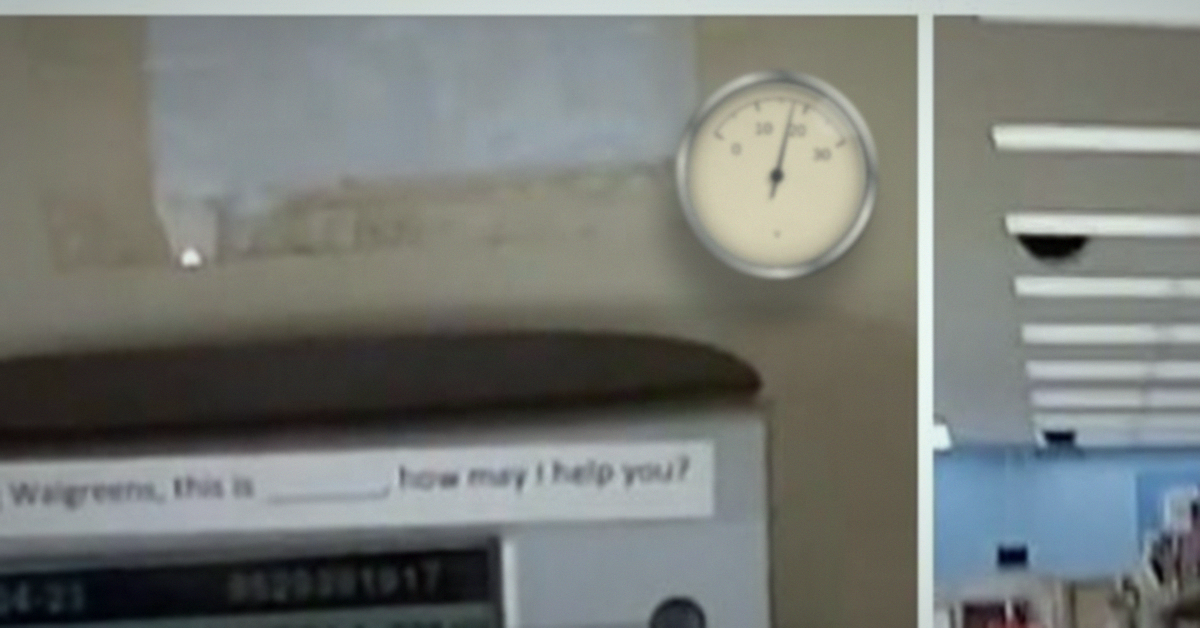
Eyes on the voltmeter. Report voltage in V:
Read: 17.5 V
